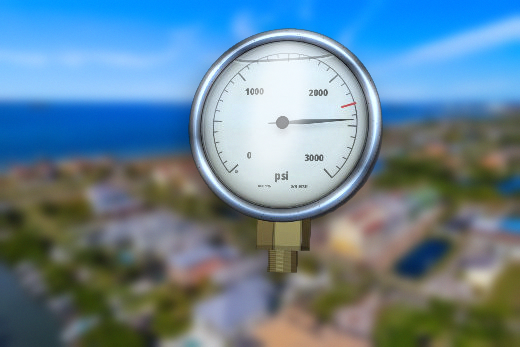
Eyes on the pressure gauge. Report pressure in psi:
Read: 2450 psi
